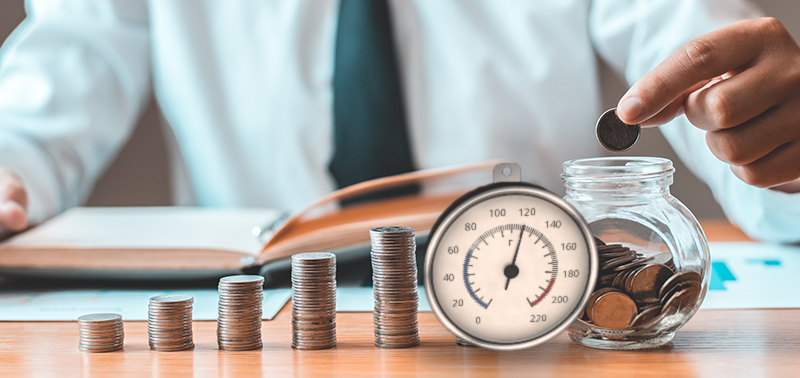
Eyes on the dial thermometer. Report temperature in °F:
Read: 120 °F
